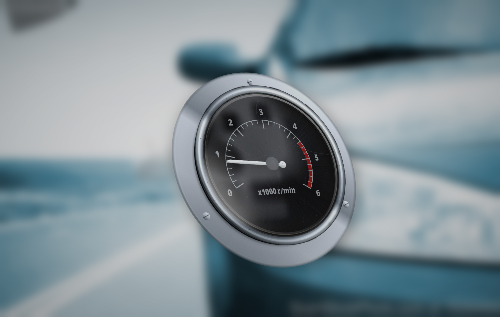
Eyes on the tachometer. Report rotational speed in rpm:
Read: 800 rpm
